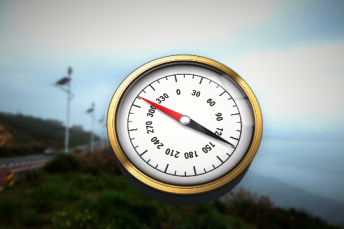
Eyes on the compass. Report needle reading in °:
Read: 310 °
